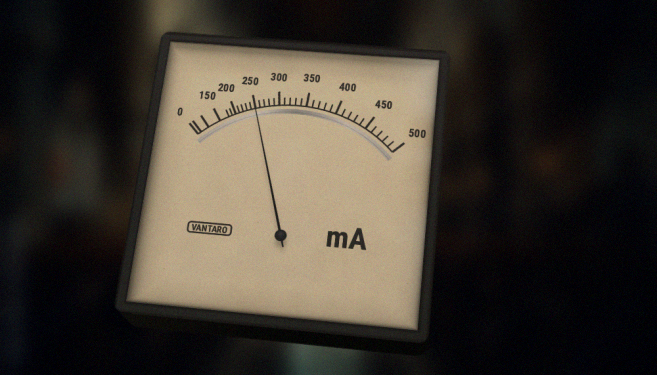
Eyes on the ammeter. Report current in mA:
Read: 250 mA
